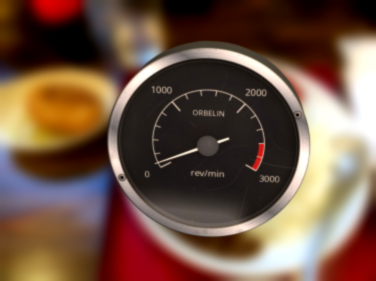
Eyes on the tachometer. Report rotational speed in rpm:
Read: 100 rpm
